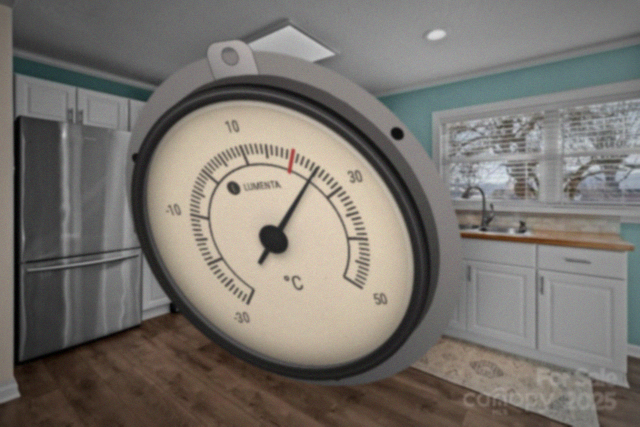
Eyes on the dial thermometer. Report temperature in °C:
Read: 25 °C
